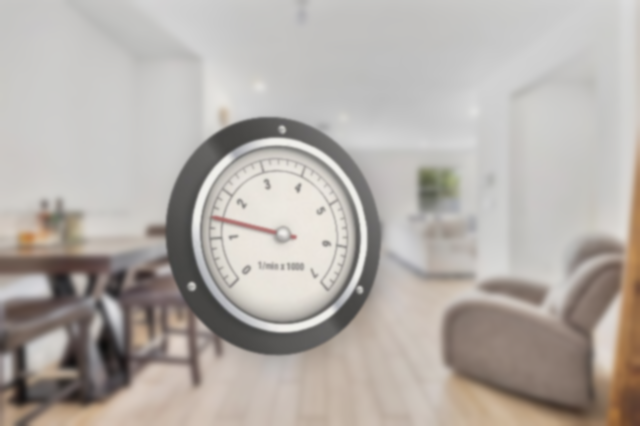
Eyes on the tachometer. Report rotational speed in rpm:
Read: 1400 rpm
